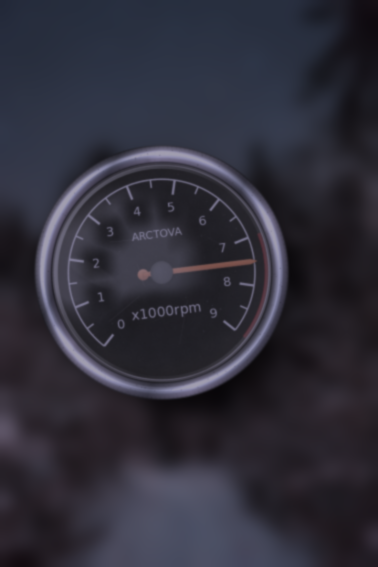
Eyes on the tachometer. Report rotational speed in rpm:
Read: 7500 rpm
